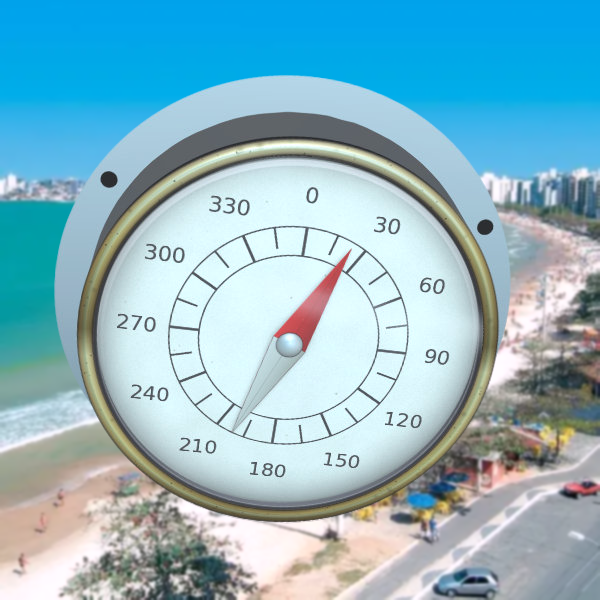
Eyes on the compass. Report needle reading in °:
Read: 22.5 °
